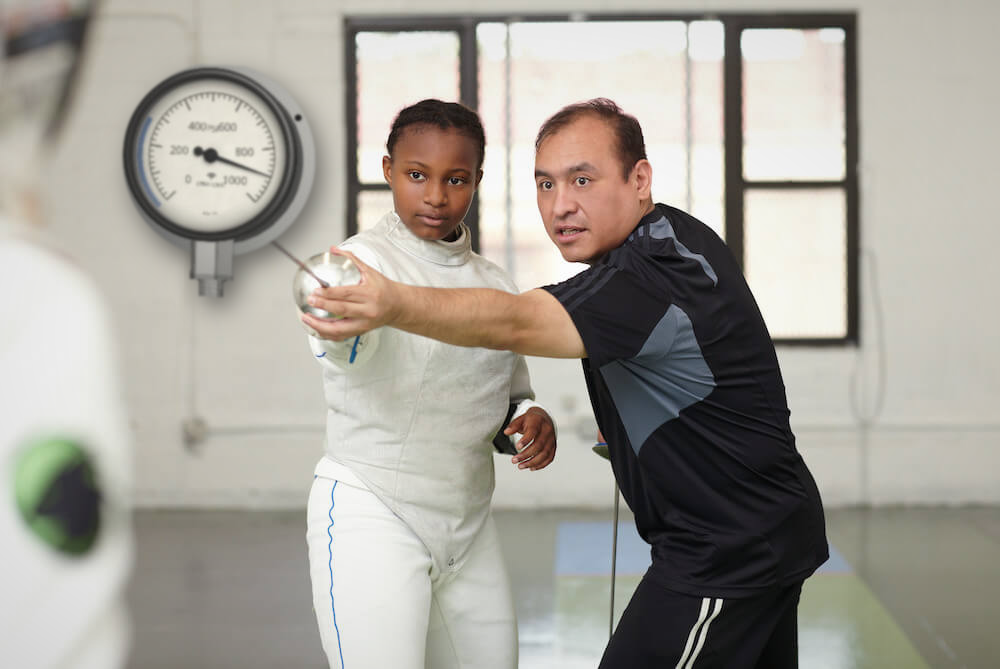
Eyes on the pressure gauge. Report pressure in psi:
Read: 900 psi
